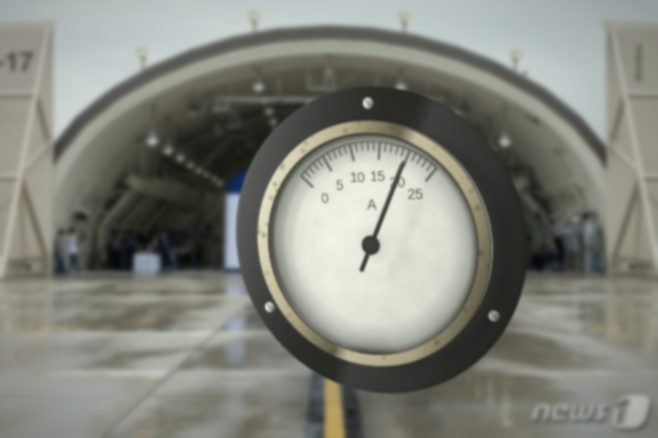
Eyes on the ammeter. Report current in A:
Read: 20 A
